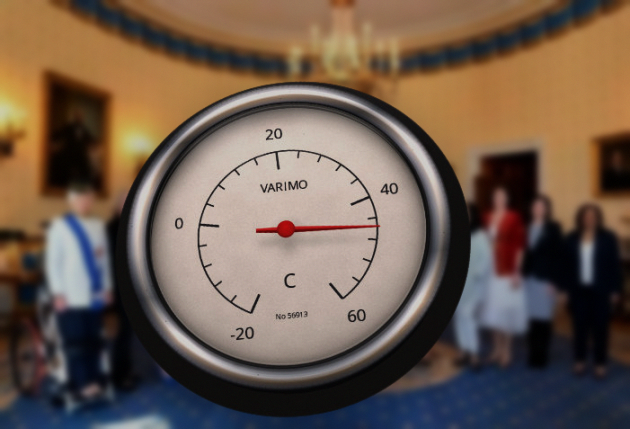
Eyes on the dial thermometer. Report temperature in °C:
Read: 46 °C
